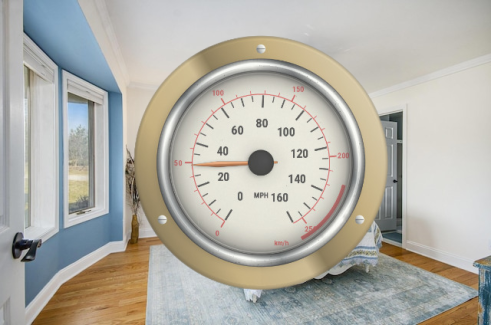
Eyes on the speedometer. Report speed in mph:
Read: 30 mph
